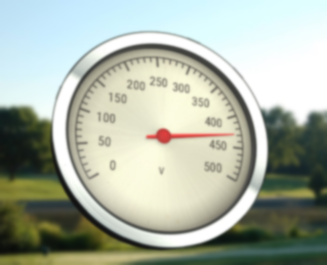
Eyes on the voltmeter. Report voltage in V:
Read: 430 V
